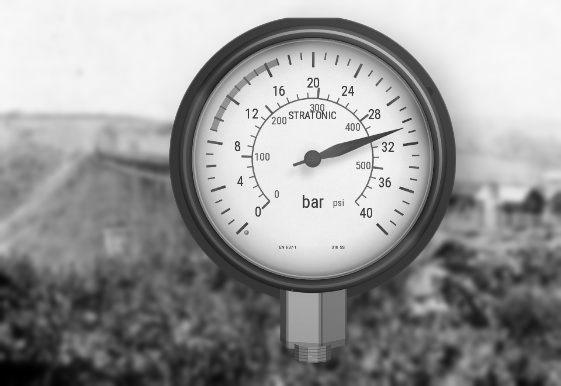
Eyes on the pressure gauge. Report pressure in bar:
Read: 30.5 bar
